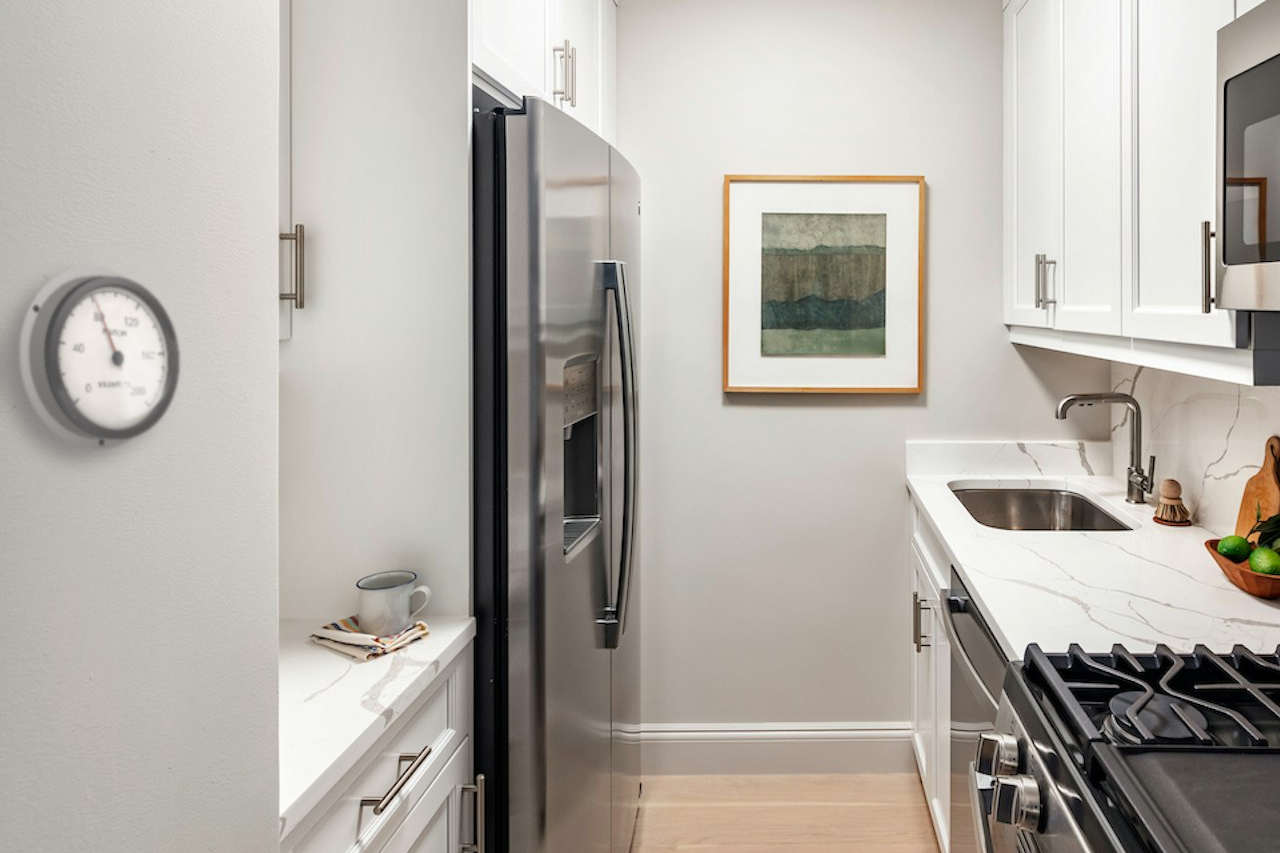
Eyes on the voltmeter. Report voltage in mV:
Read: 80 mV
